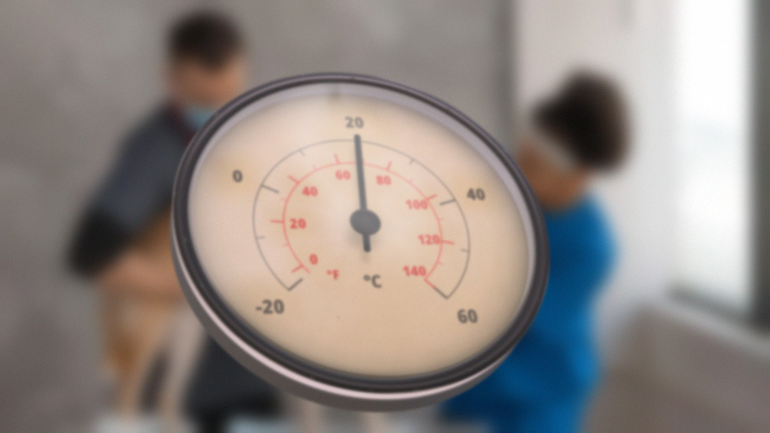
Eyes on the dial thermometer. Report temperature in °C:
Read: 20 °C
